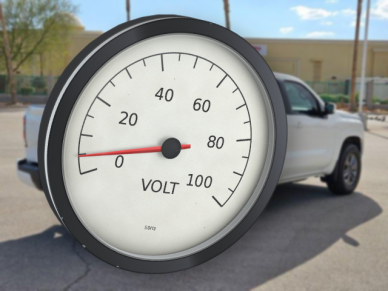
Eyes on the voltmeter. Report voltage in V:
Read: 5 V
